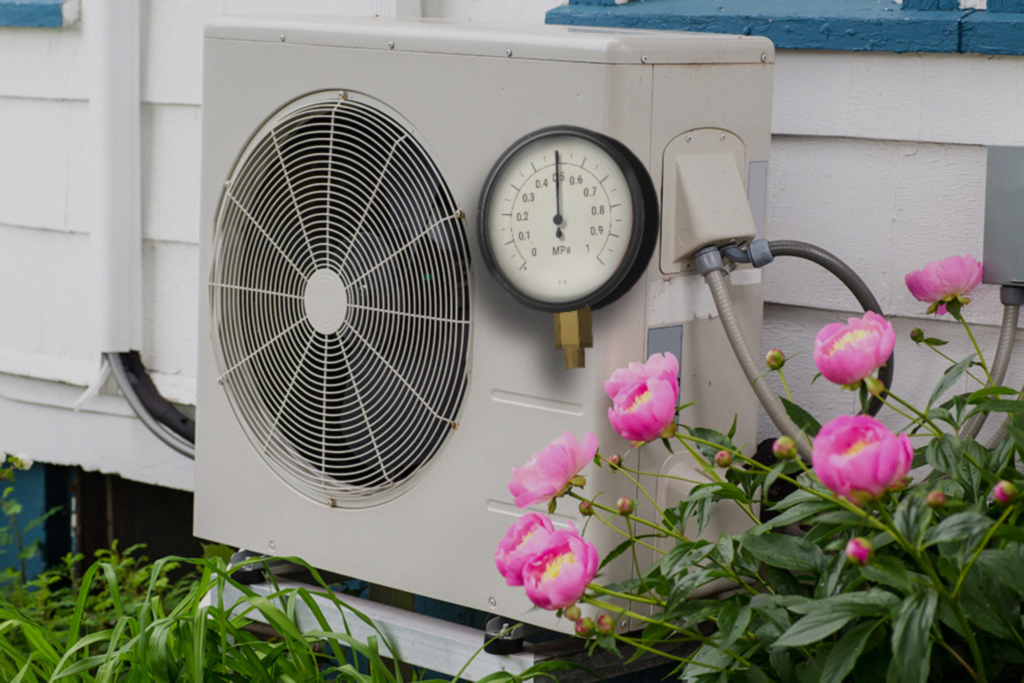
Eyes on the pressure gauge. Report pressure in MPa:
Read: 0.5 MPa
